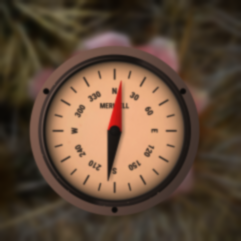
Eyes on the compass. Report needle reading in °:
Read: 7.5 °
